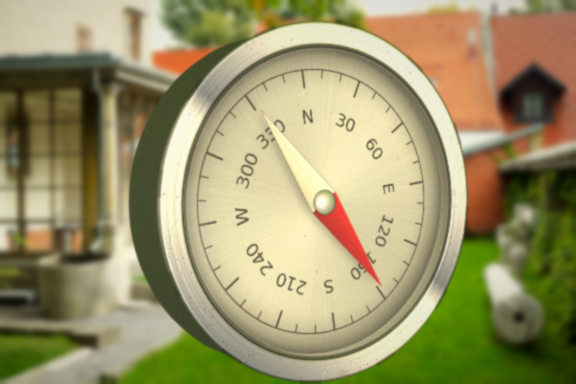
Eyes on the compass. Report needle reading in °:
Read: 150 °
